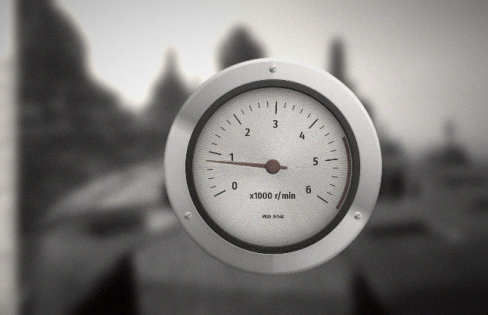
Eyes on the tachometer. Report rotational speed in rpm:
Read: 800 rpm
